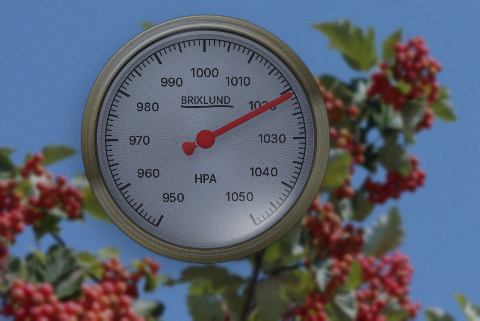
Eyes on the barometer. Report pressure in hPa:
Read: 1021 hPa
